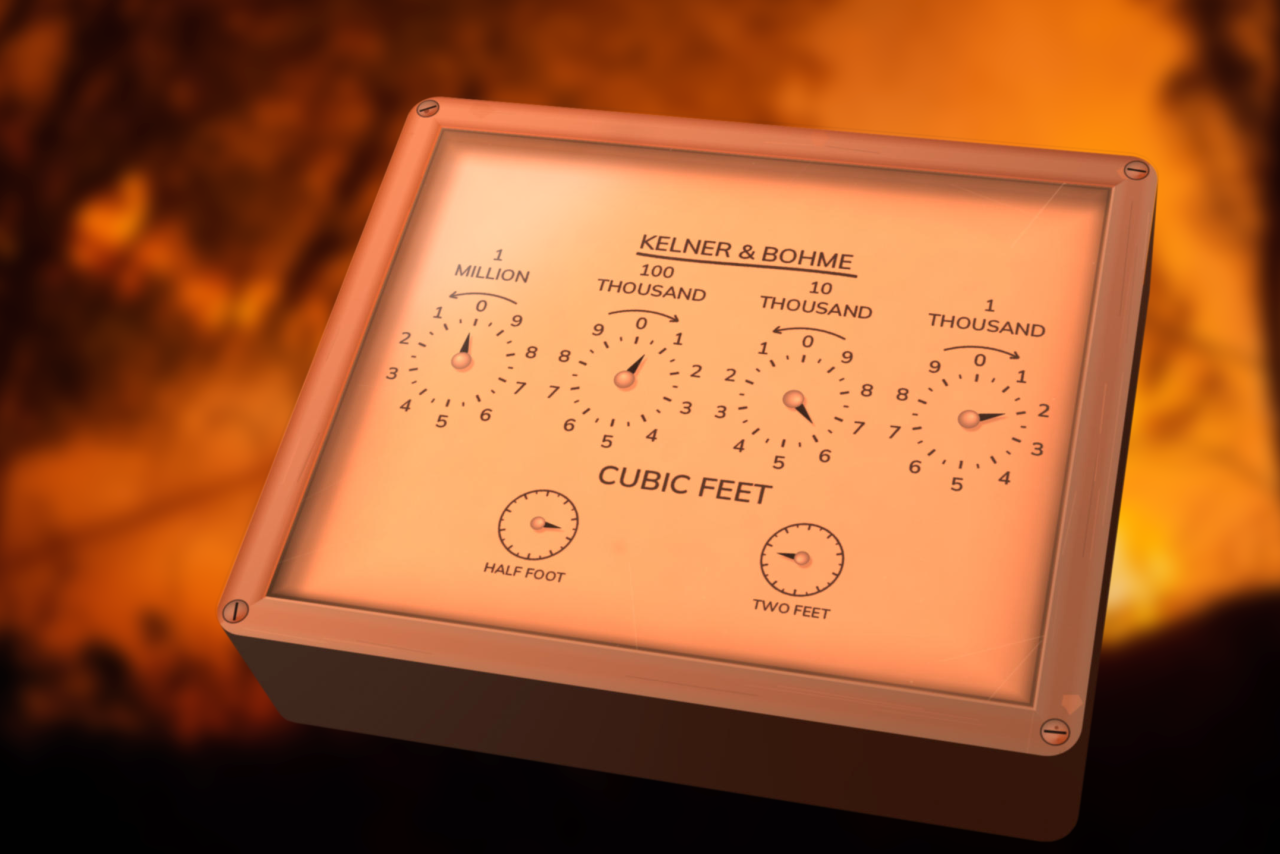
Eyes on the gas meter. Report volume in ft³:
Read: 6200 ft³
